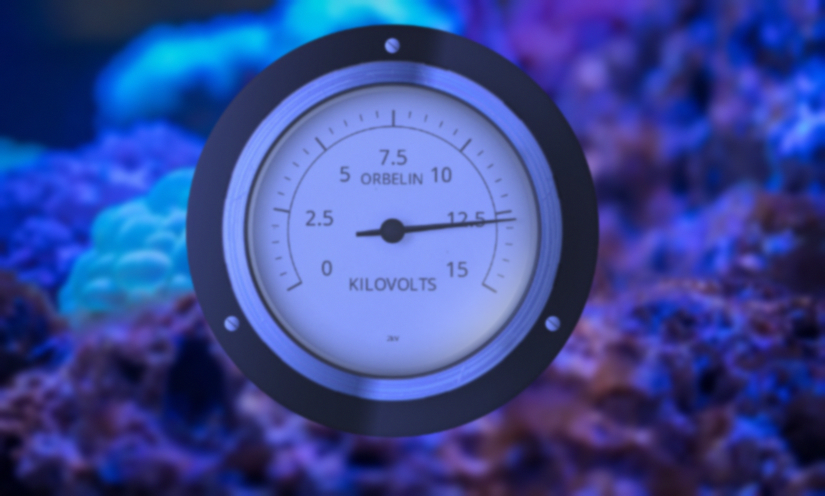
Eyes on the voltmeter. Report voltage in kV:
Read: 12.75 kV
